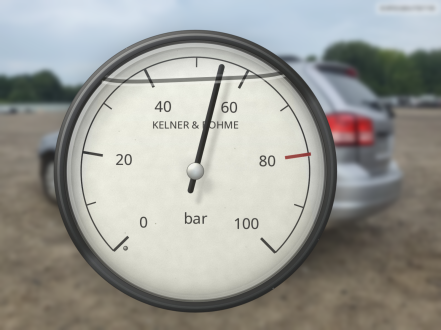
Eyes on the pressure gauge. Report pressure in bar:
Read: 55 bar
